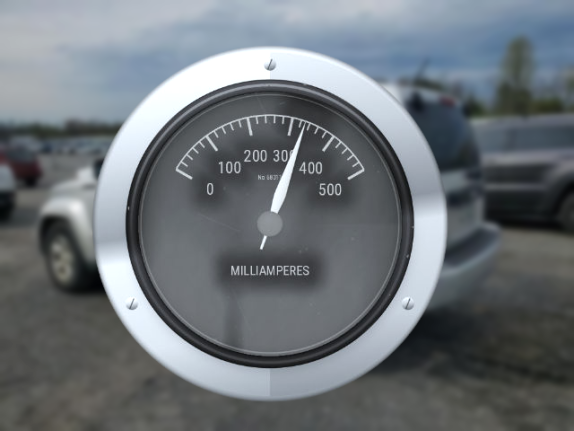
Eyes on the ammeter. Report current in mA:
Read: 330 mA
